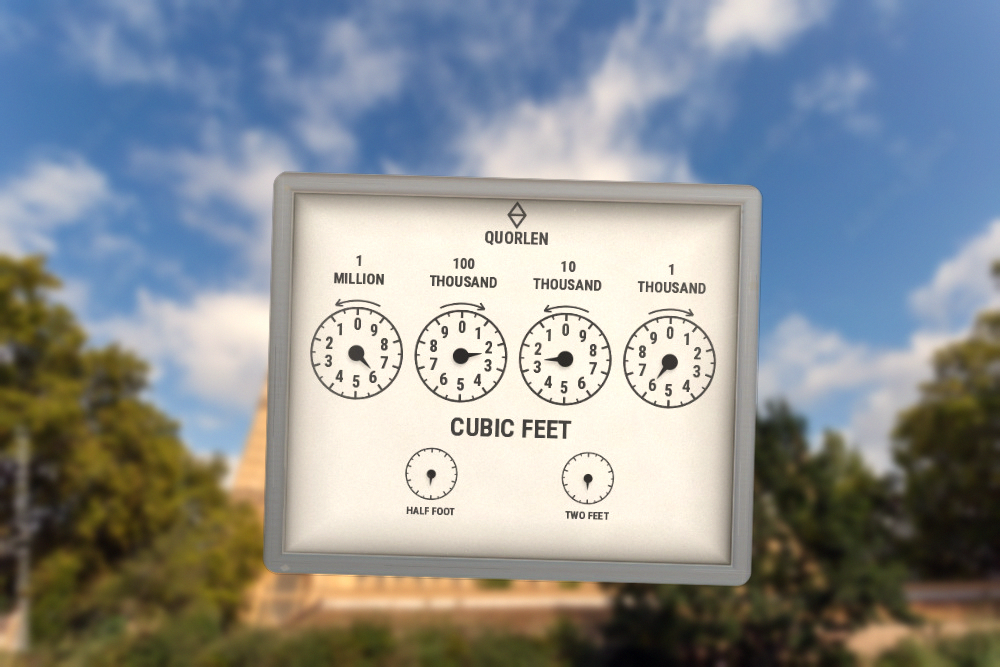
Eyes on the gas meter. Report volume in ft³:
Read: 622600 ft³
